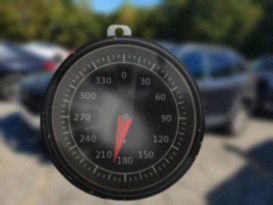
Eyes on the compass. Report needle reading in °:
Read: 195 °
